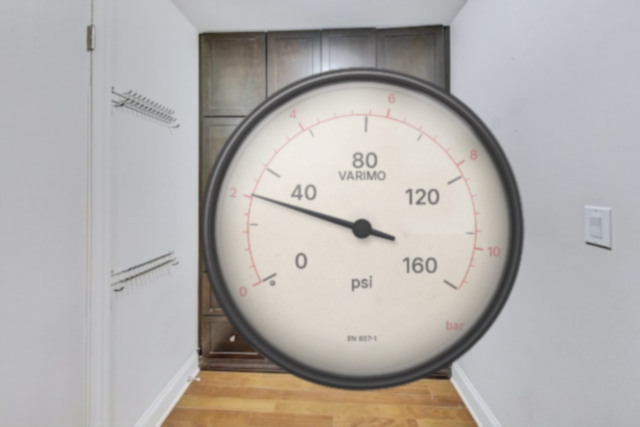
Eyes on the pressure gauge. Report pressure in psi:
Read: 30 psi
